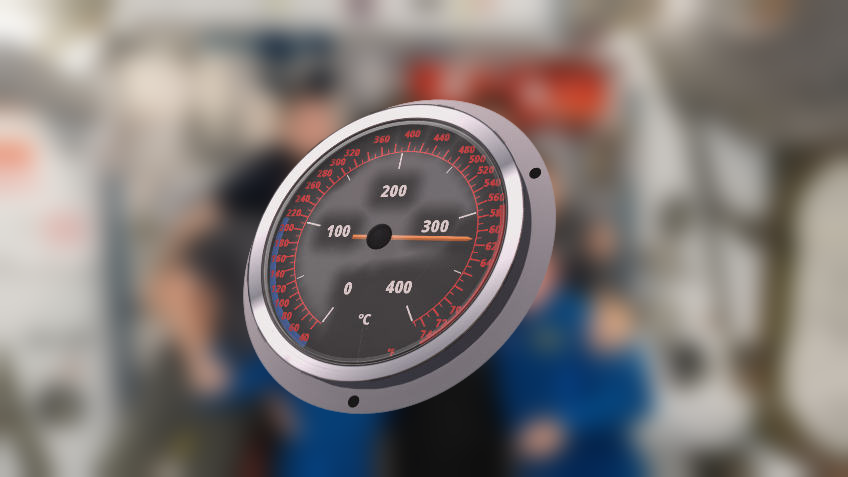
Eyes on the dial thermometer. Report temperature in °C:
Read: 325 °C
